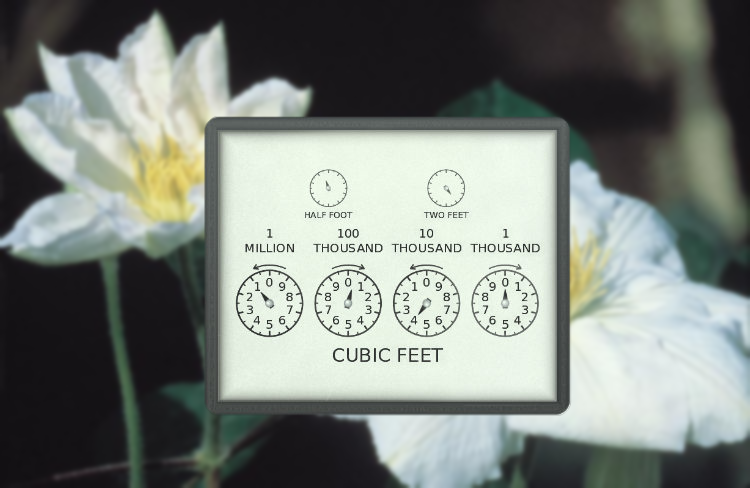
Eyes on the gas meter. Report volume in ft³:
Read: 104000 ft³
